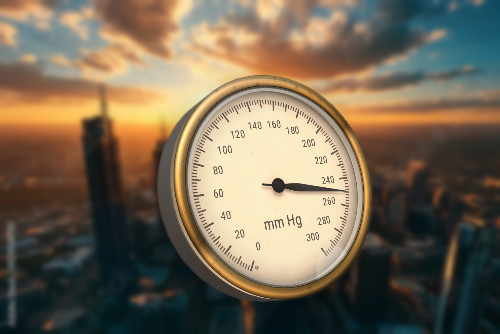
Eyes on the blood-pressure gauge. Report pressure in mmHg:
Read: 250 mmHg
